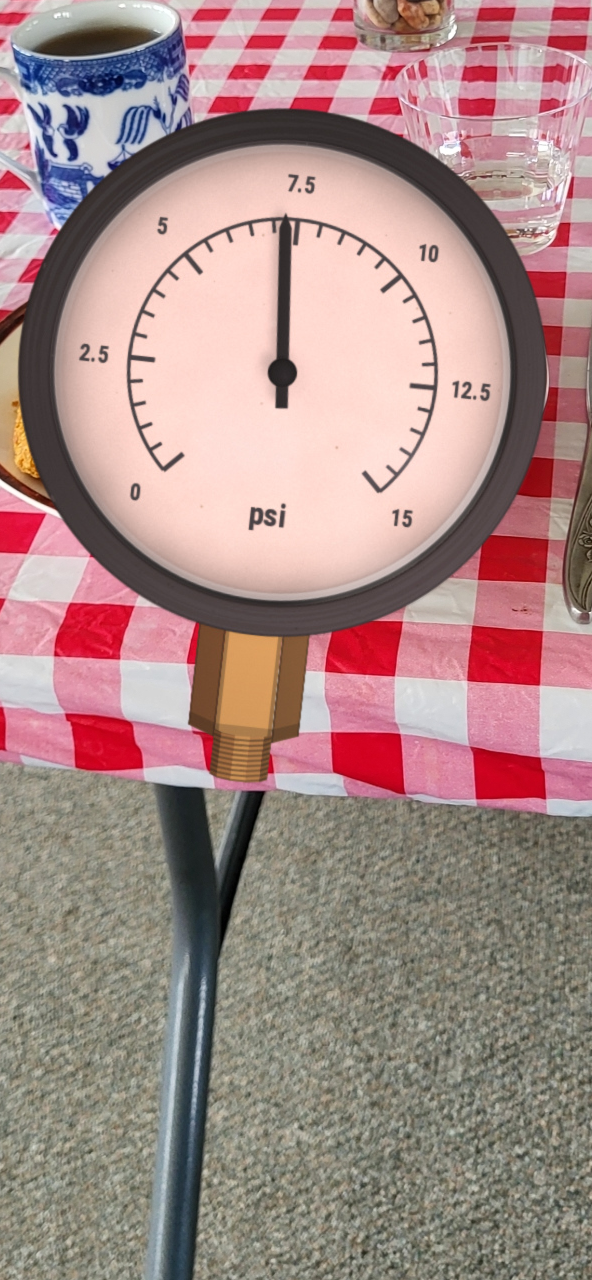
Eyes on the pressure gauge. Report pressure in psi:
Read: 7.25 psi
